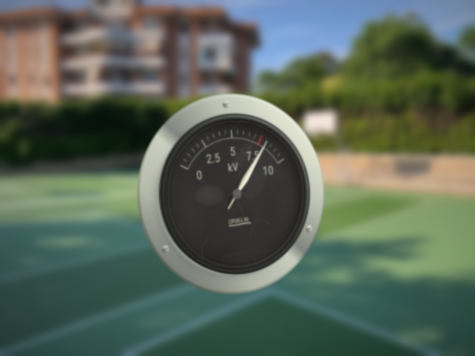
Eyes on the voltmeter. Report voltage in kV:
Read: 8 kV
